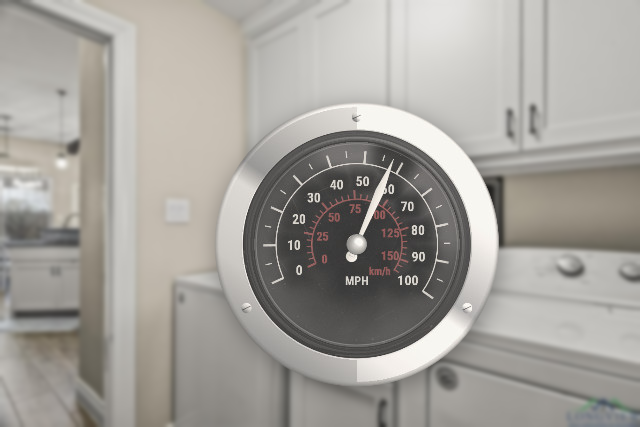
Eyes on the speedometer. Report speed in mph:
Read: 57.5 mph
